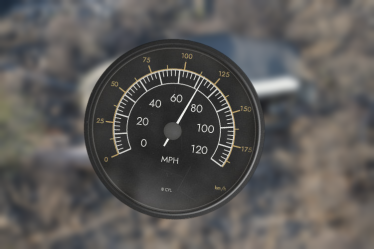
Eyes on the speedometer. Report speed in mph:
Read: 72 mph
